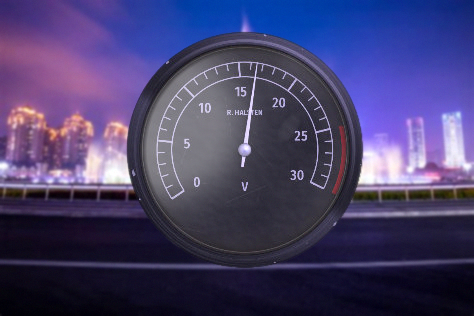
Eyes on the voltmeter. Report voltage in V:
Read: 16.5 V
